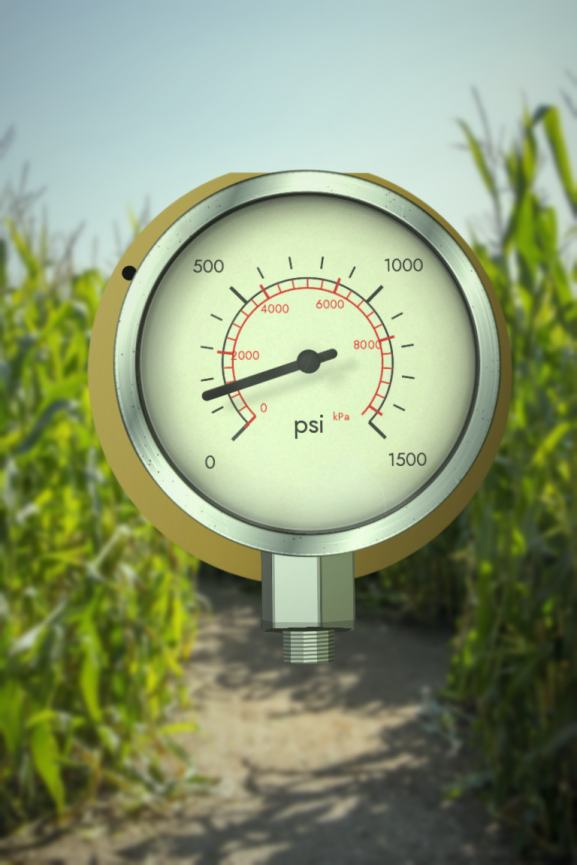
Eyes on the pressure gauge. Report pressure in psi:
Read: 150 psi
